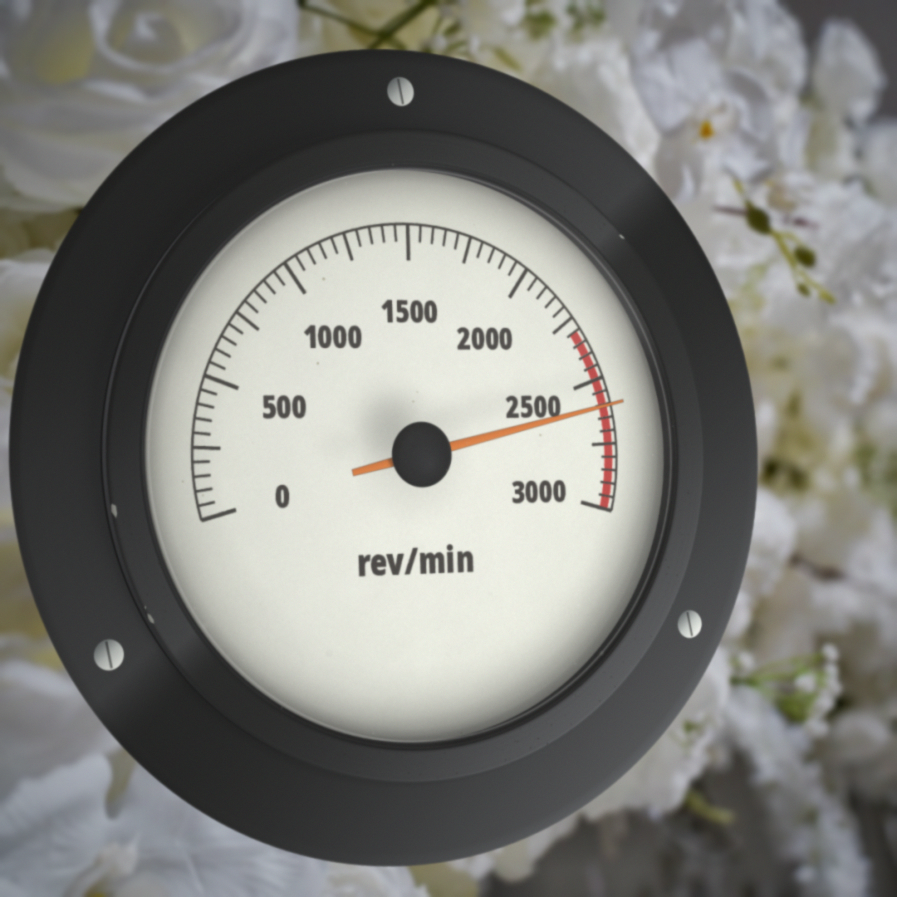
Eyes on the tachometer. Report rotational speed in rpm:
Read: 2600 rpm
